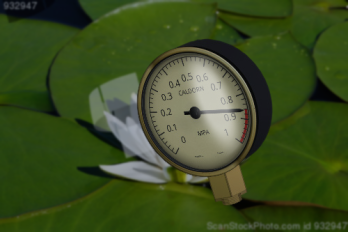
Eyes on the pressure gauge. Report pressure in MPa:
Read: 0.86 MPa
